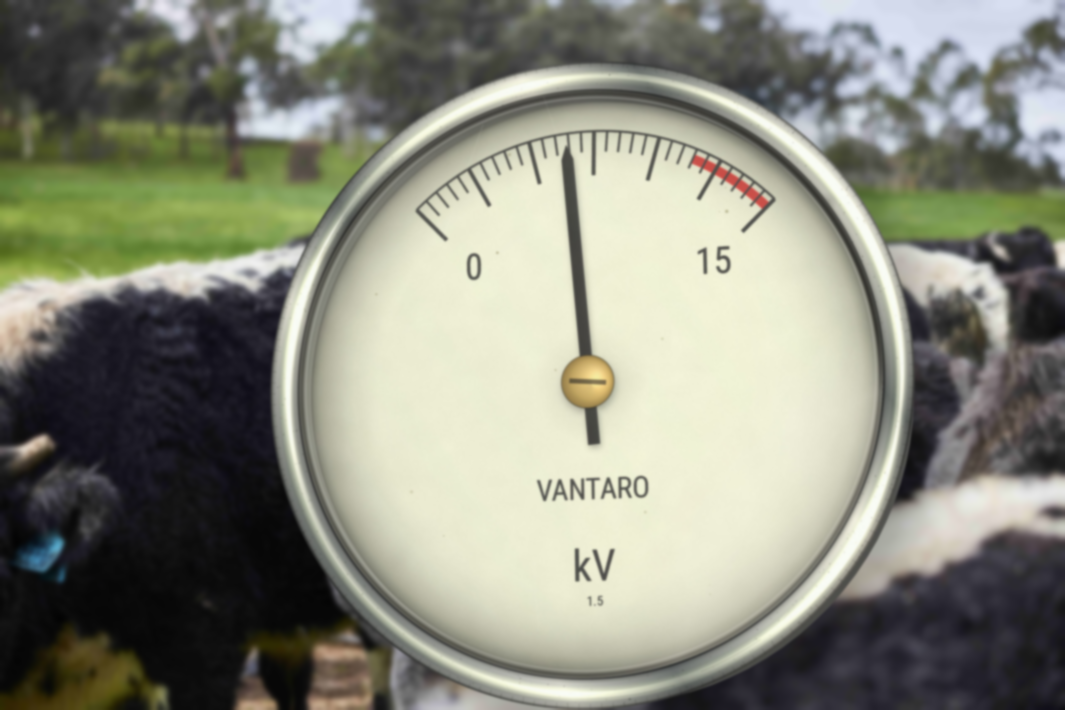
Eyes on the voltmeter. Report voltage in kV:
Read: 6.5 kV
